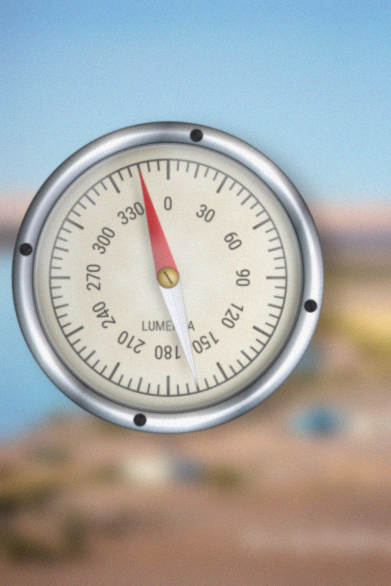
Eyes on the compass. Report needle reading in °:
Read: 345 °
